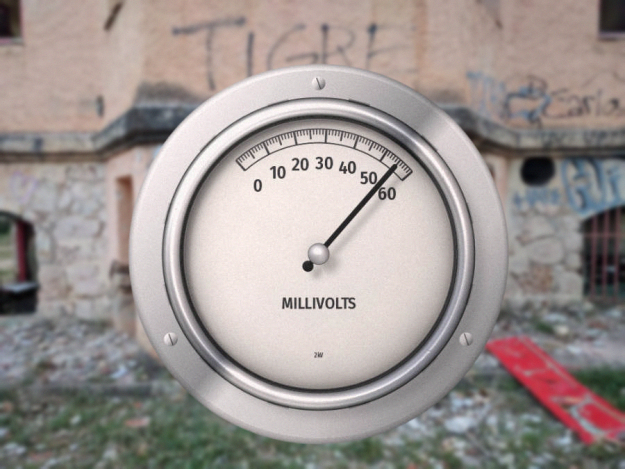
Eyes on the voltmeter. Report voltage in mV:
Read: 55 mV
